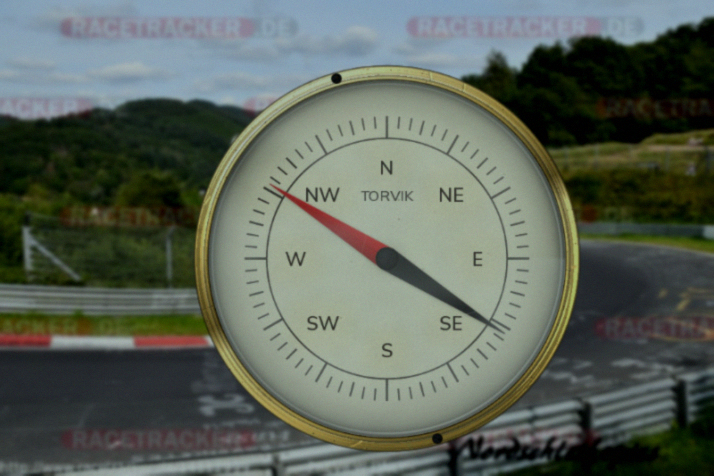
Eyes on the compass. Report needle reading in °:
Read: 302.5 °
